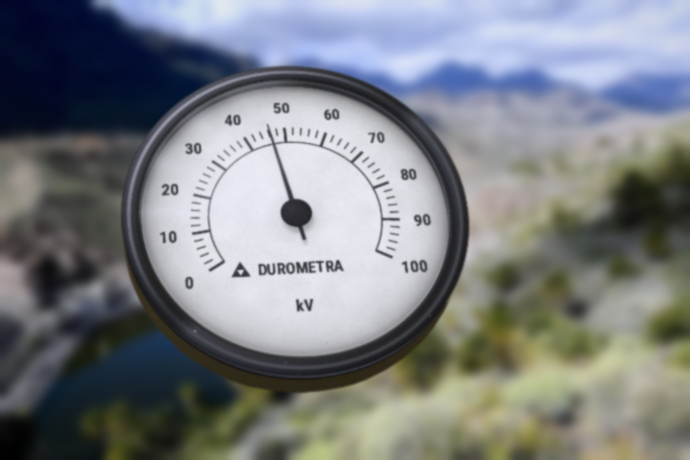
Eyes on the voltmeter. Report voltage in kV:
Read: 46 kV
